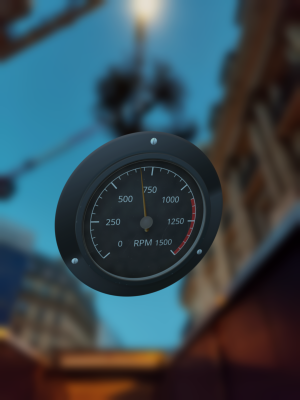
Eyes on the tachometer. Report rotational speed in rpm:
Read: 675 rpm
